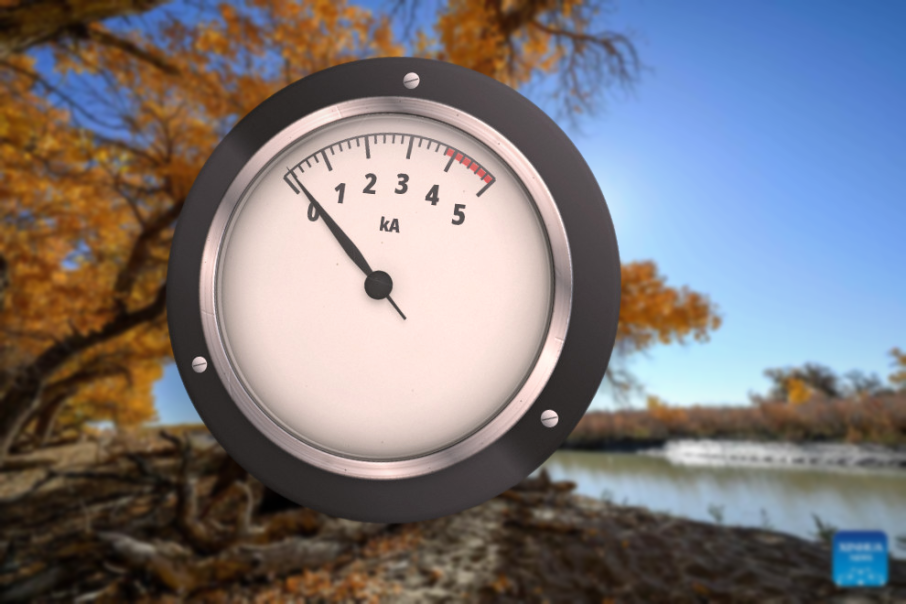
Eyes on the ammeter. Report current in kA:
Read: 0.2 kA
